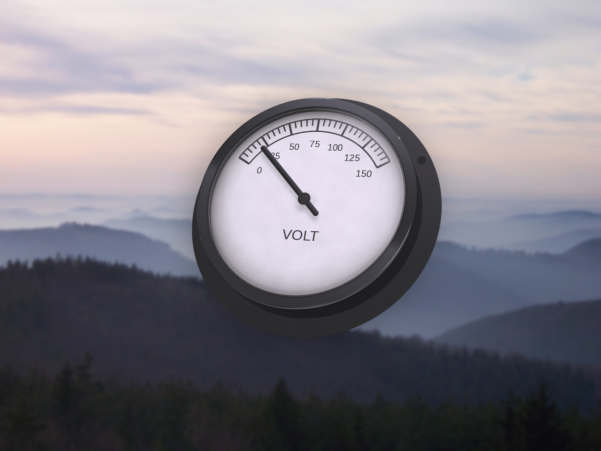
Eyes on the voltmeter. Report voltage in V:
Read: 20 V
